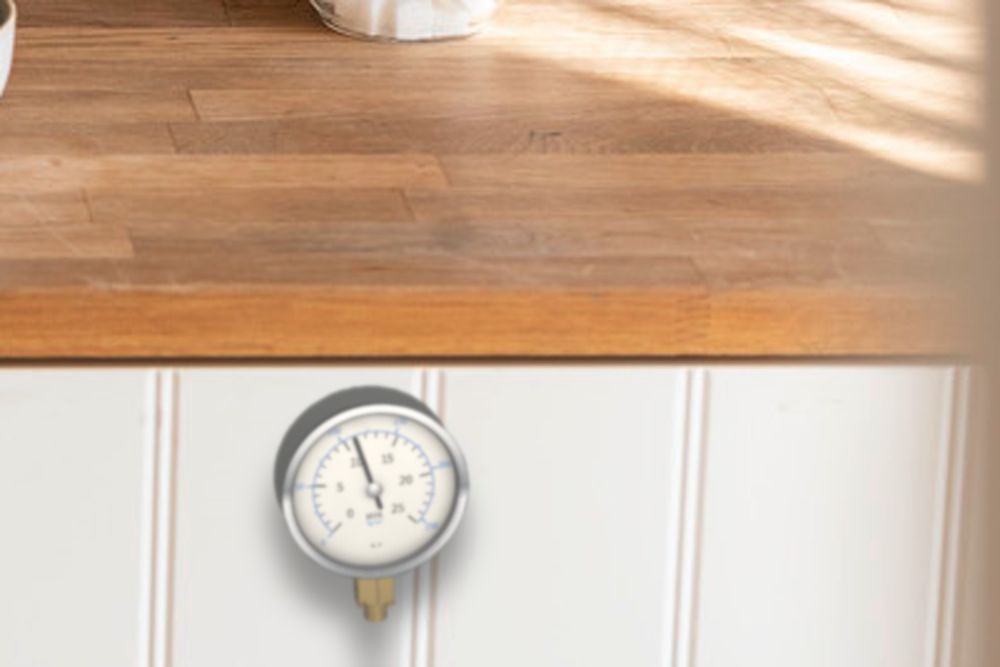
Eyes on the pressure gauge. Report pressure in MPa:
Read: 11 MPa
